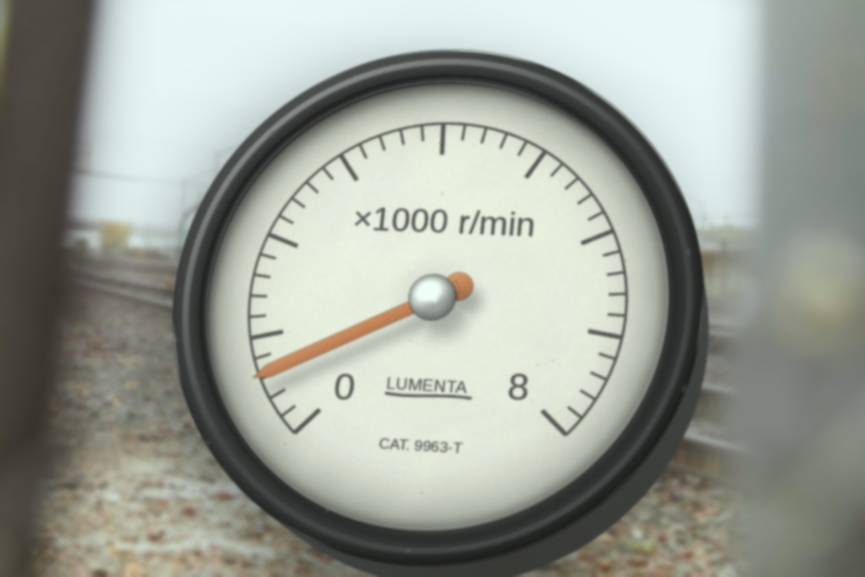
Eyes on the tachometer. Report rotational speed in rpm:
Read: 600 rpm
